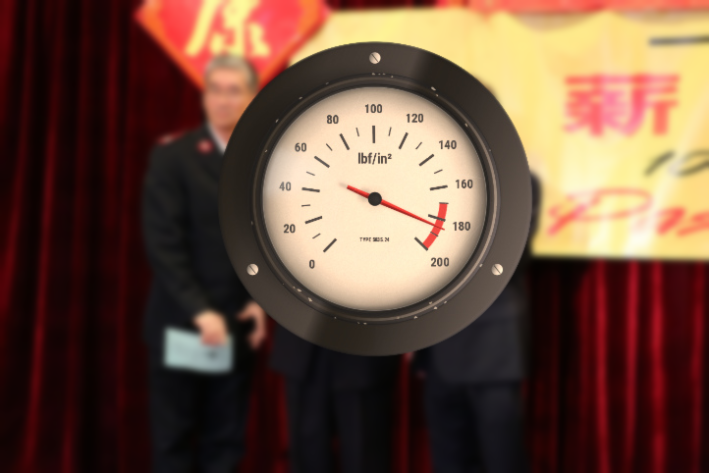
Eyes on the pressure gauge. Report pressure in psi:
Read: 185 psi
